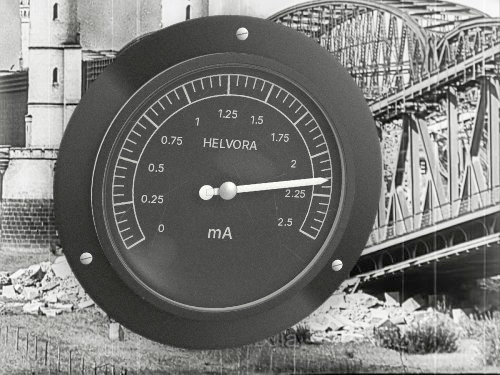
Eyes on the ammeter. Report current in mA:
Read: 2.15 mA
